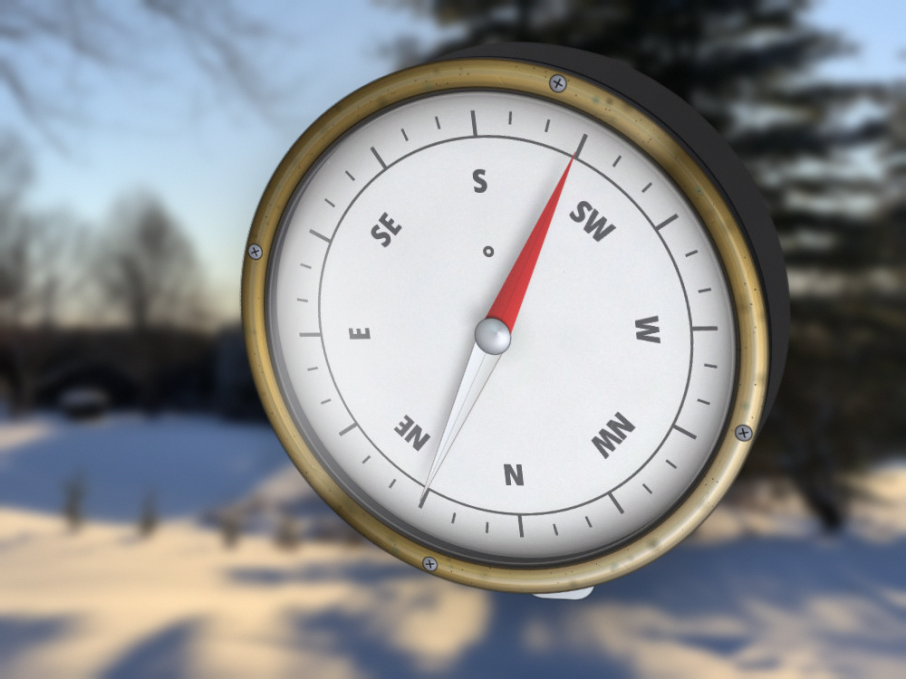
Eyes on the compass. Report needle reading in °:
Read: 210 °
